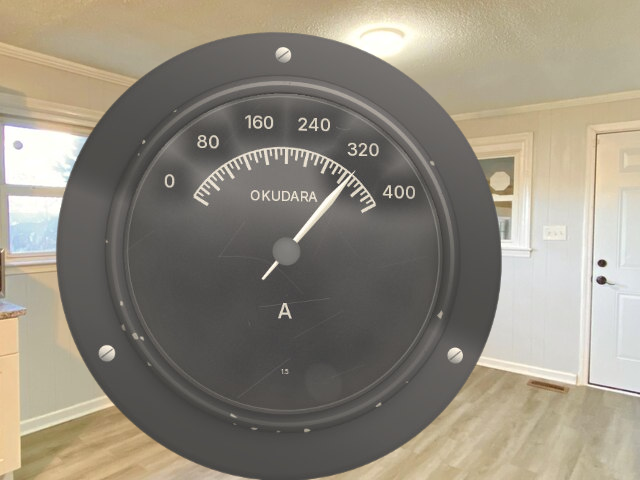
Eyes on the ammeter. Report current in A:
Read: 330 A
